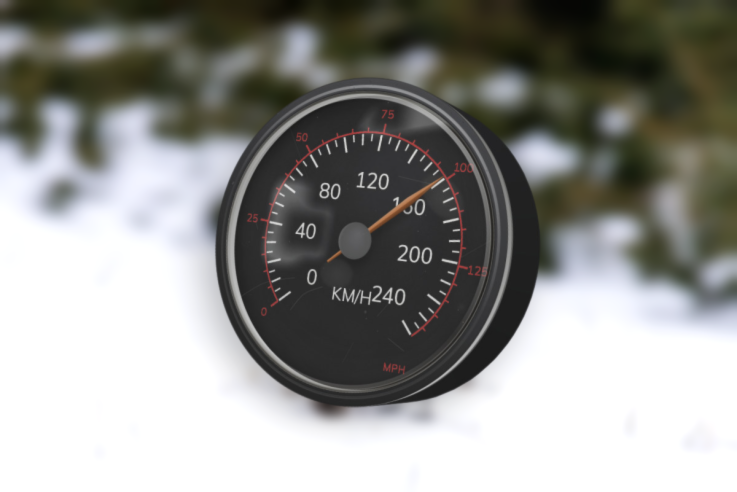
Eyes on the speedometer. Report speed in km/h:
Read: 160 km/h
